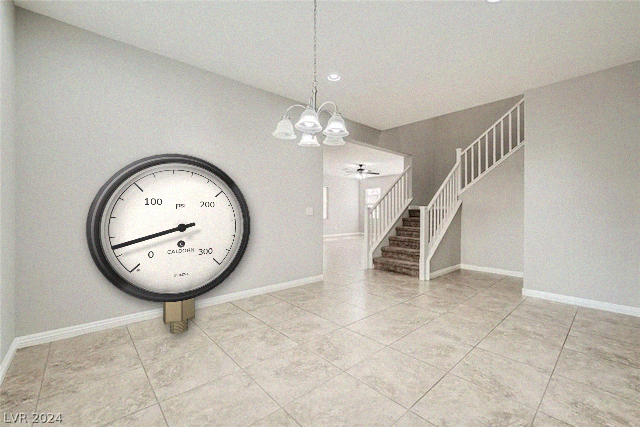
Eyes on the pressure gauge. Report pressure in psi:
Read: 30 psi
